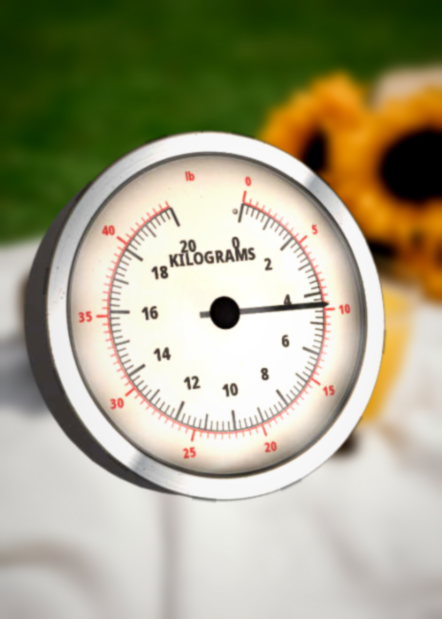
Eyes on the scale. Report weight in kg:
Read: 4.4 kg
